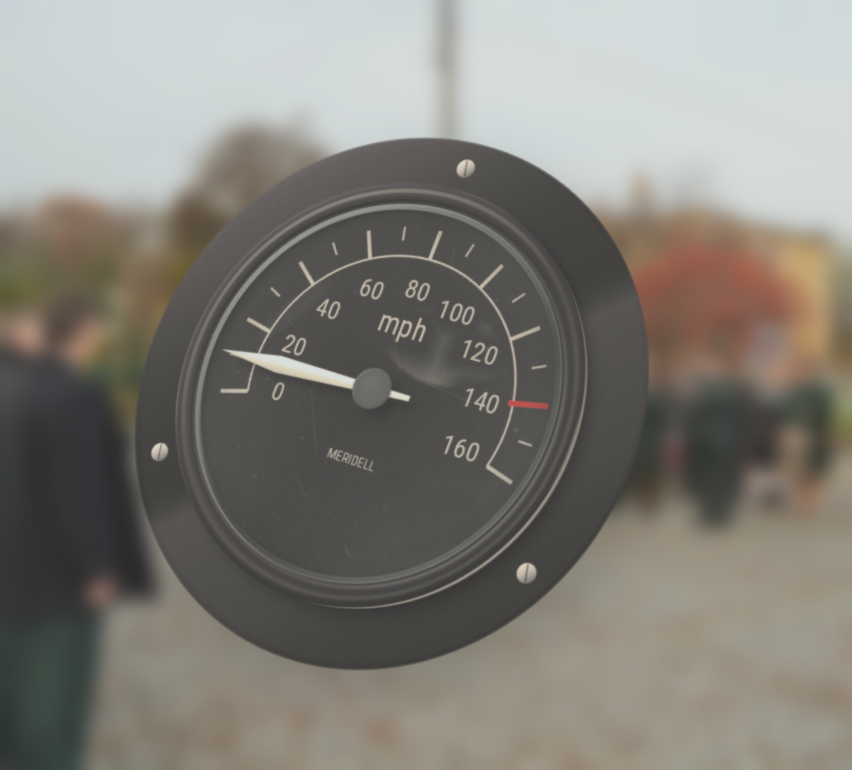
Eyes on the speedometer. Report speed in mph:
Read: 10 mph
